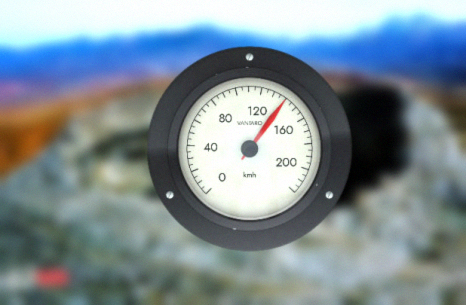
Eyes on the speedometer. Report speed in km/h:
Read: 140 km/h
